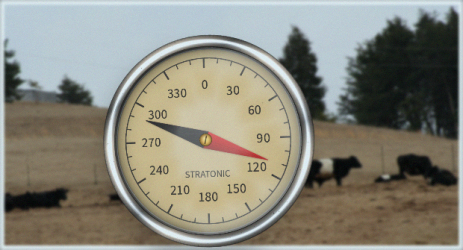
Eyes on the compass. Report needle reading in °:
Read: 110 °
